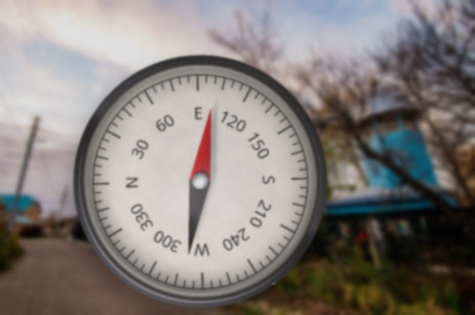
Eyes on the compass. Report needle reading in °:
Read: 100 °
